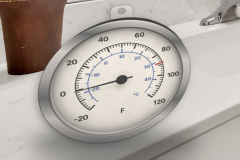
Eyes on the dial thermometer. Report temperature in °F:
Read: 0 °F
